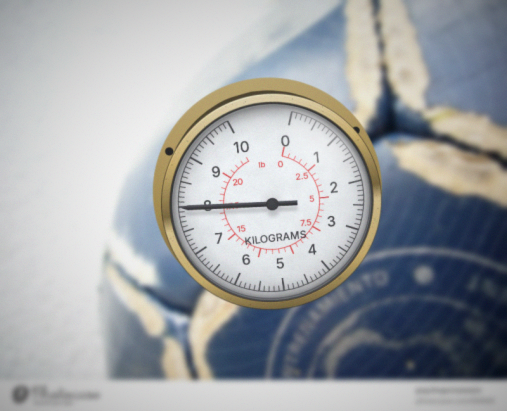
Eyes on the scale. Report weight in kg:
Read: 8 kg
